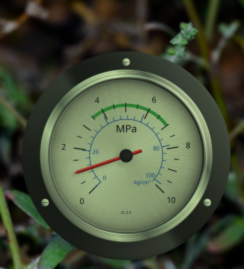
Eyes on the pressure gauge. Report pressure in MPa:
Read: 1 MPa
